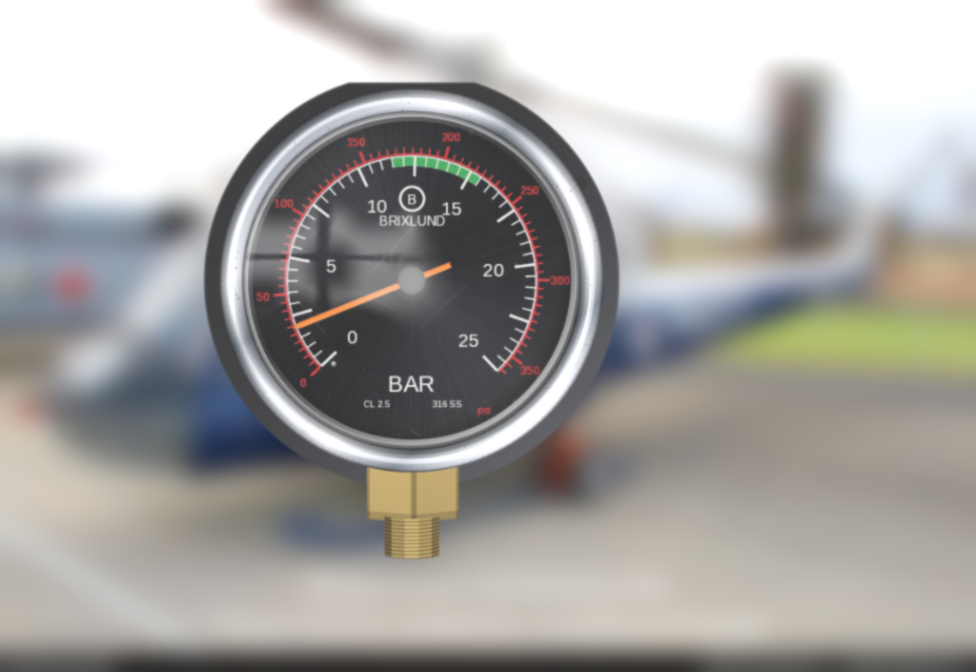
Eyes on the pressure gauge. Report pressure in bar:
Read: 2 bar
